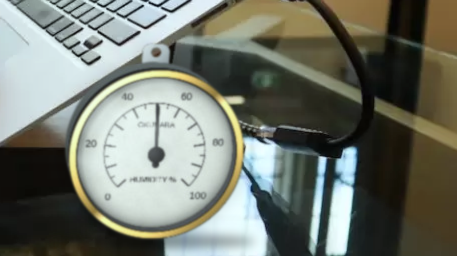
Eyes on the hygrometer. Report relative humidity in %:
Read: 50 %
